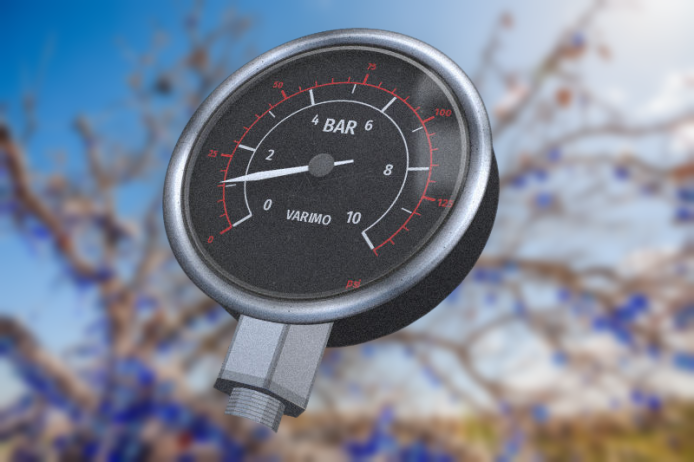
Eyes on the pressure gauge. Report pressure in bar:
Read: 1 bar
